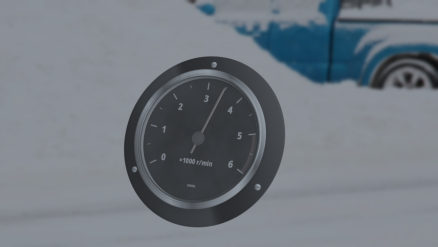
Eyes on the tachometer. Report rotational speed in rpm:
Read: 3500 rpm
